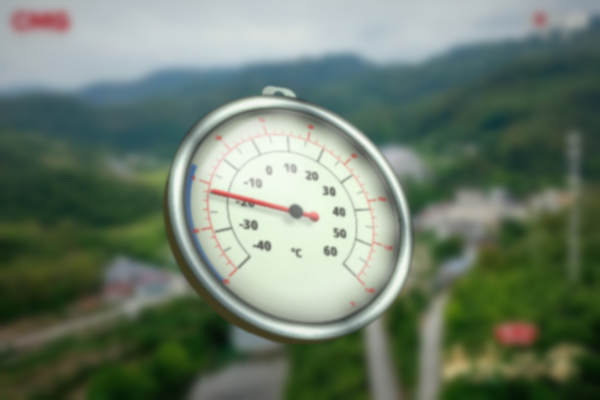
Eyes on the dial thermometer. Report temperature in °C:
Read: -20 °C
